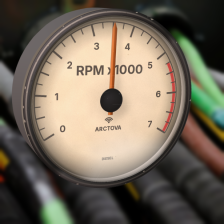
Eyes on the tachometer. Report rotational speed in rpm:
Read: 3500 rpm
